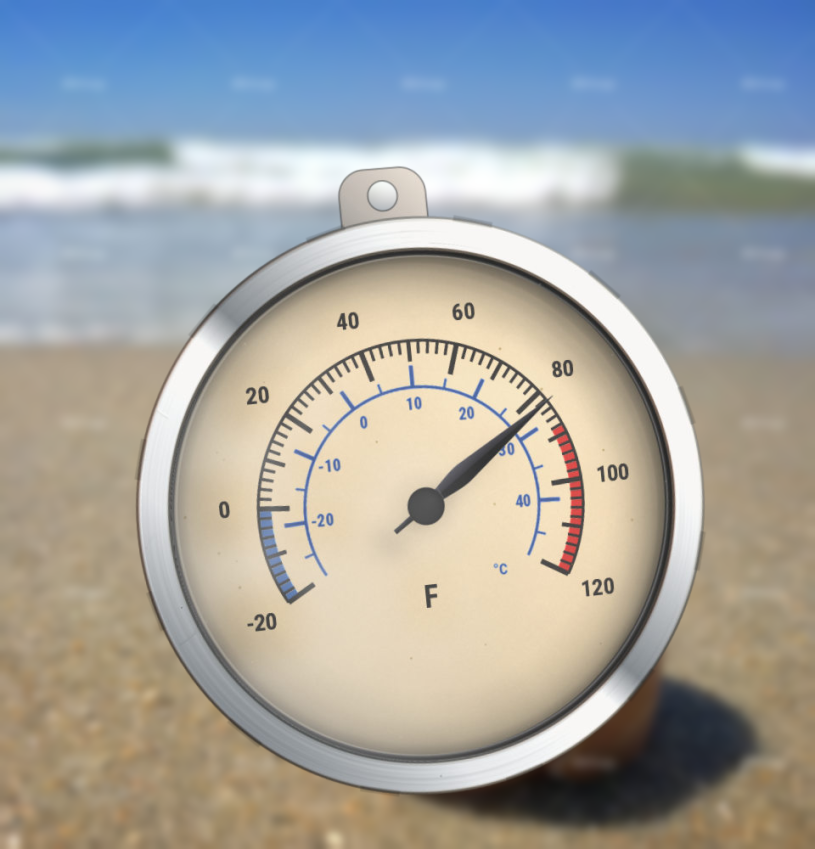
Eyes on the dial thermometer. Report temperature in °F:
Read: 82 °F
